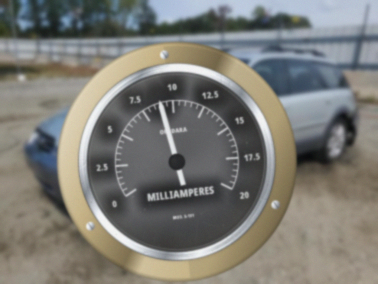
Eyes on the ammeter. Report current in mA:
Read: 9 mA
